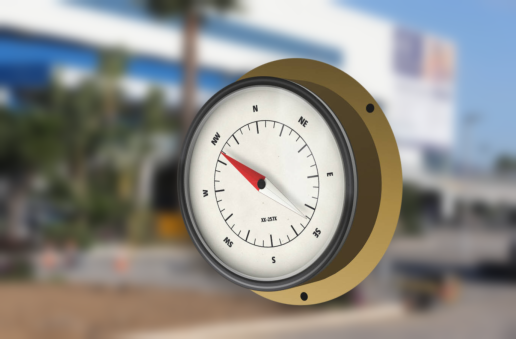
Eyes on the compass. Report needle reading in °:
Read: 310 °
